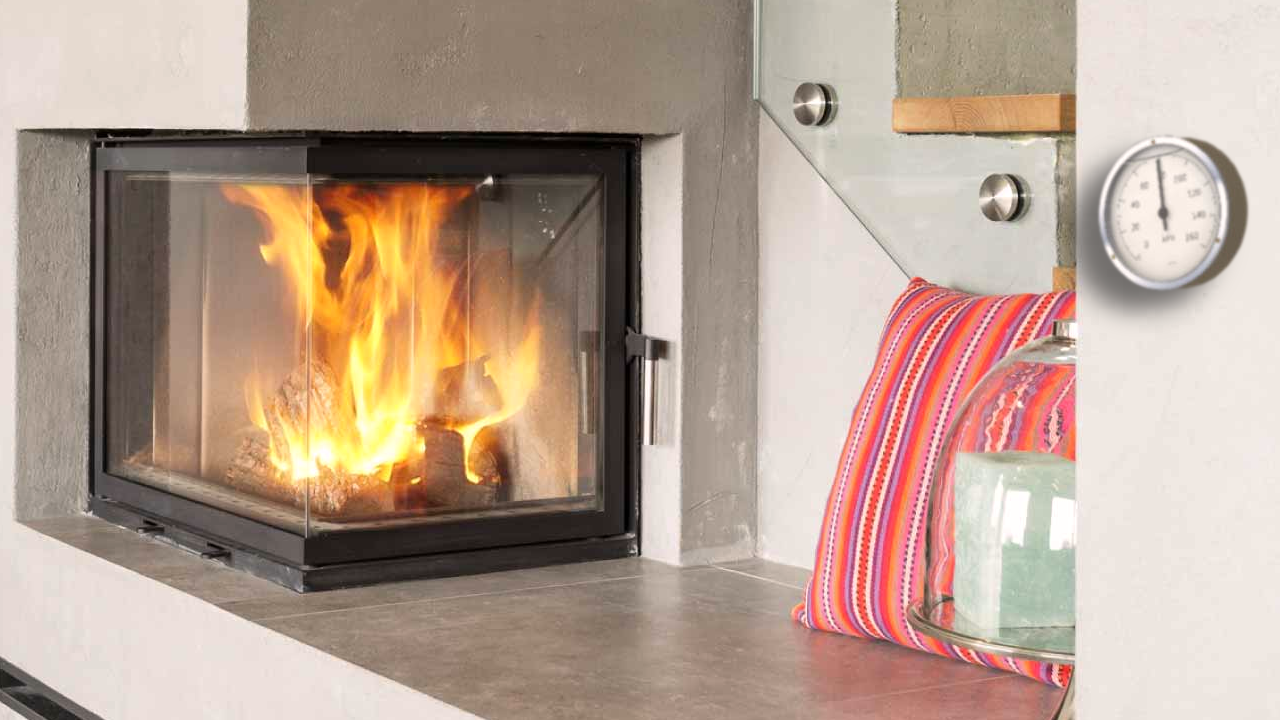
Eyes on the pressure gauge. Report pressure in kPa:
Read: 80 kPa
